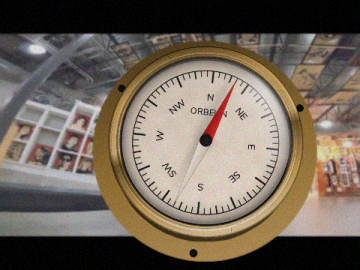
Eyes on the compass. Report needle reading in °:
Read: 20 °
